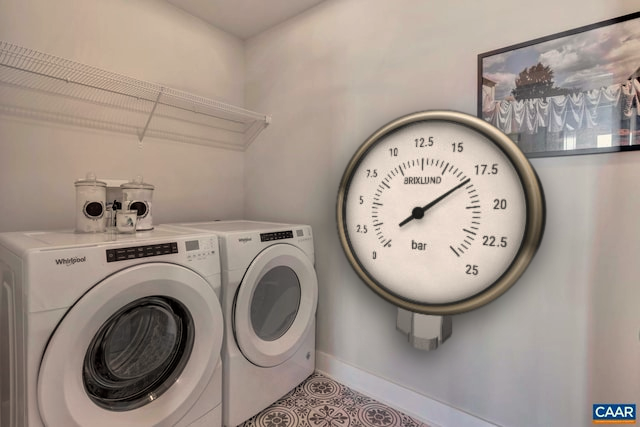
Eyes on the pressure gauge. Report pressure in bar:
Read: 17.5 bar
